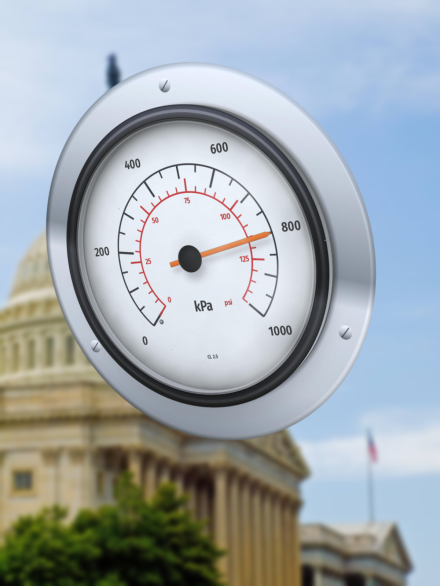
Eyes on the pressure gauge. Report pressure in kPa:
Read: 800 kPa
